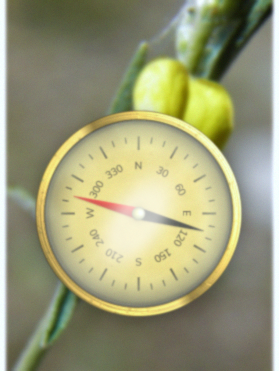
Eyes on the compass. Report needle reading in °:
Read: 285 °
